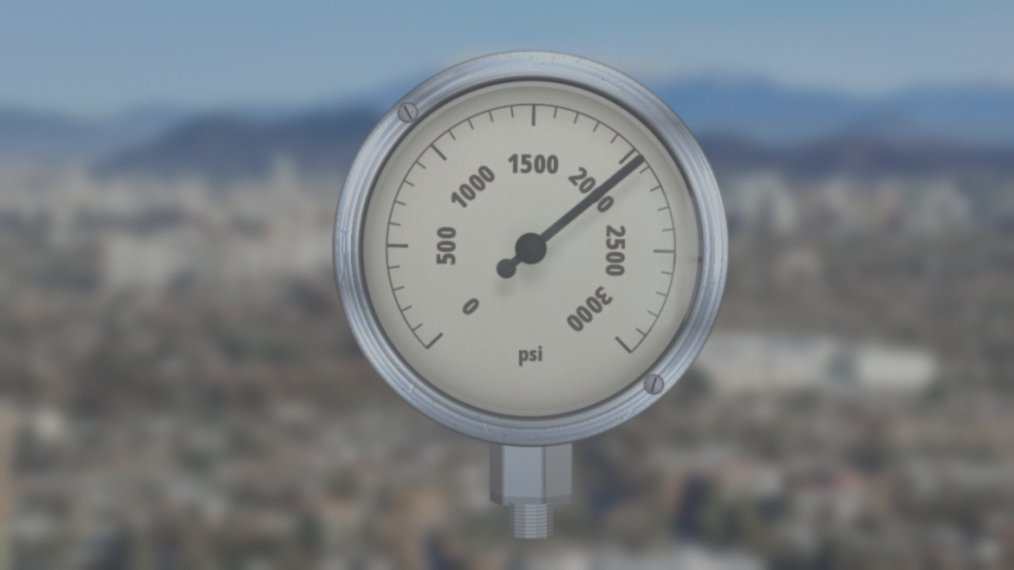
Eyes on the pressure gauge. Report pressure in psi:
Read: 2050 psi
